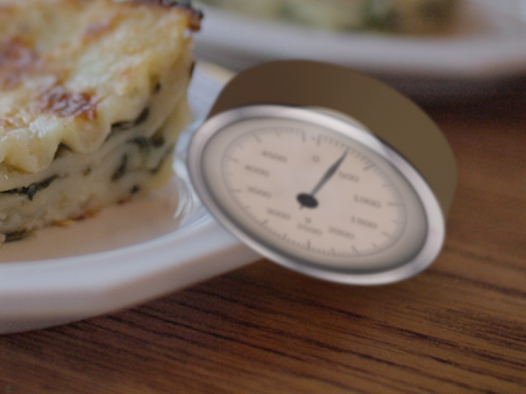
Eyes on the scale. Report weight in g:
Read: 250 g
